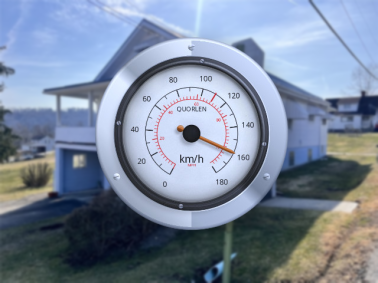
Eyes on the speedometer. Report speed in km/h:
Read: 160 km/h
